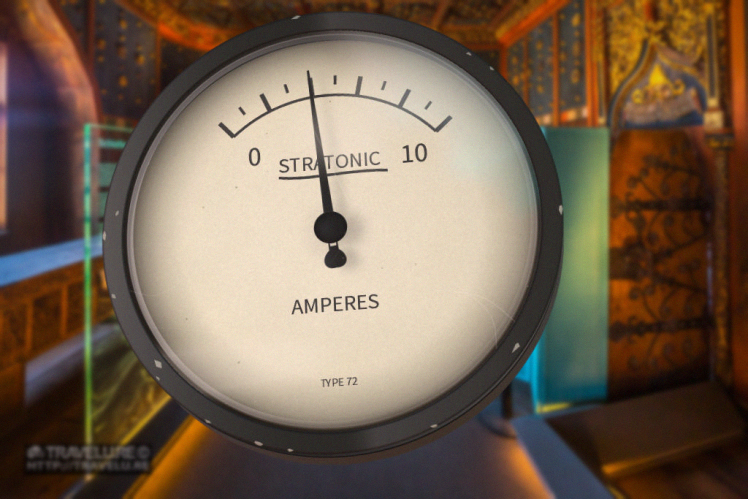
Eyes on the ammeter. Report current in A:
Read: 4 A
